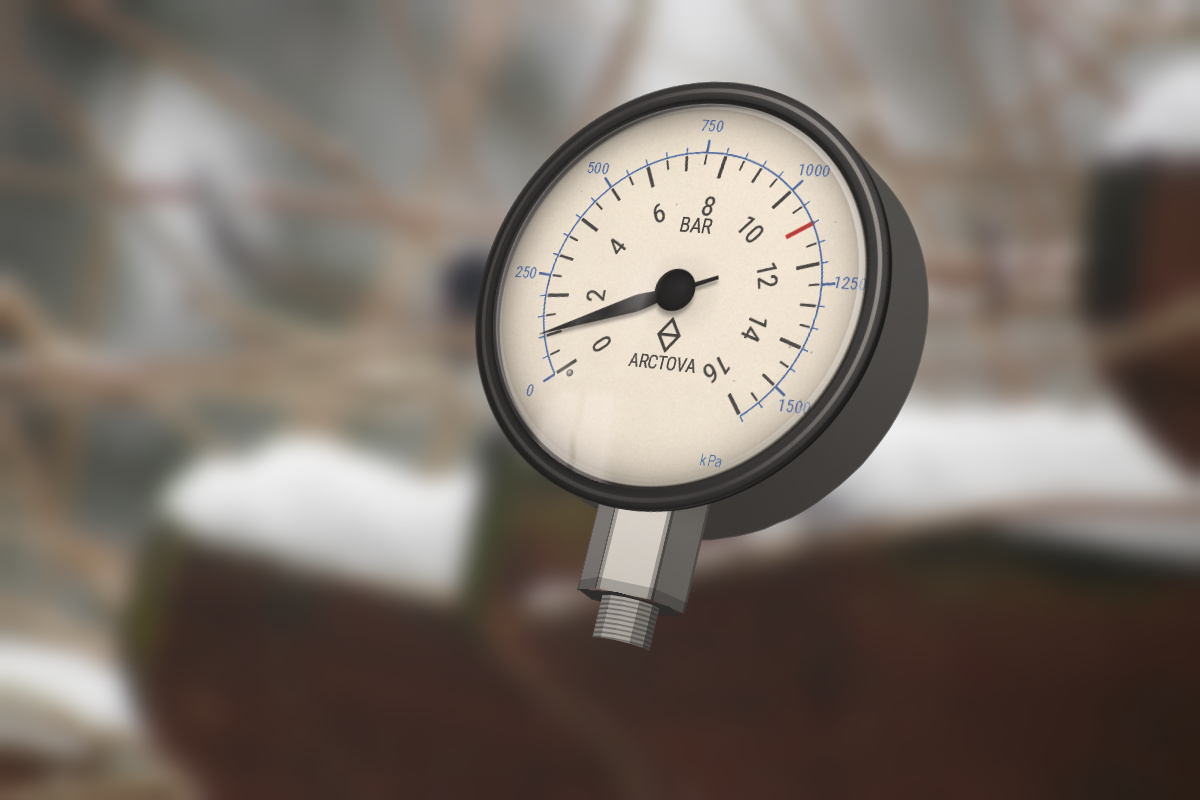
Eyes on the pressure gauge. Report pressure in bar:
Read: 1 bar
